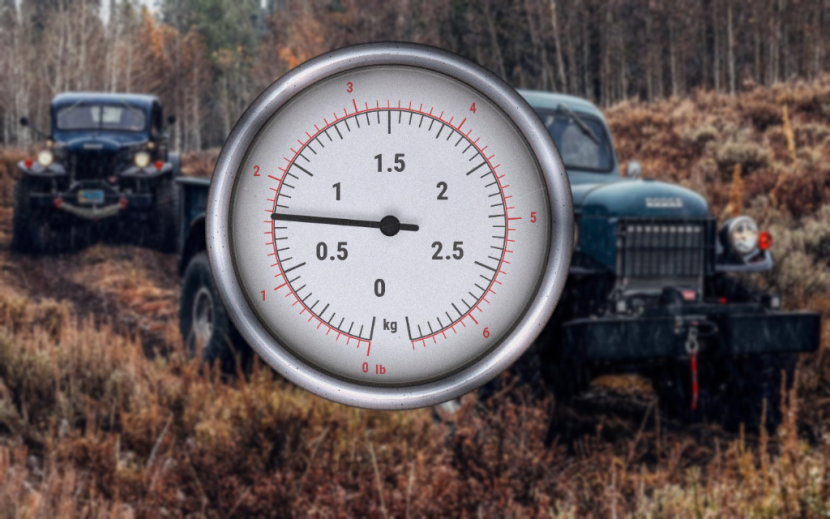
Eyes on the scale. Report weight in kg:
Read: 0.75 kg
